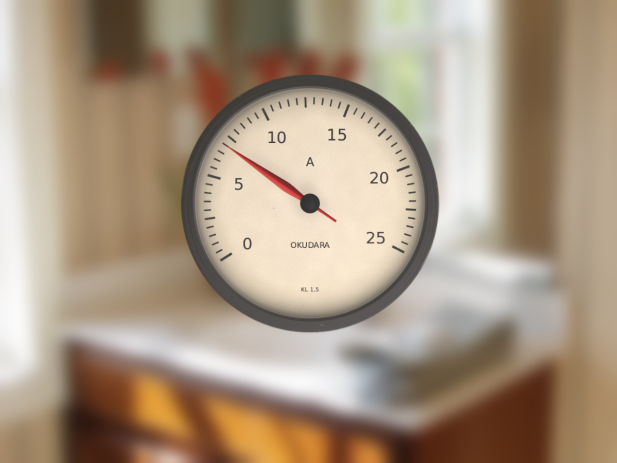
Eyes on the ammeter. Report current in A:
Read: 7 A
